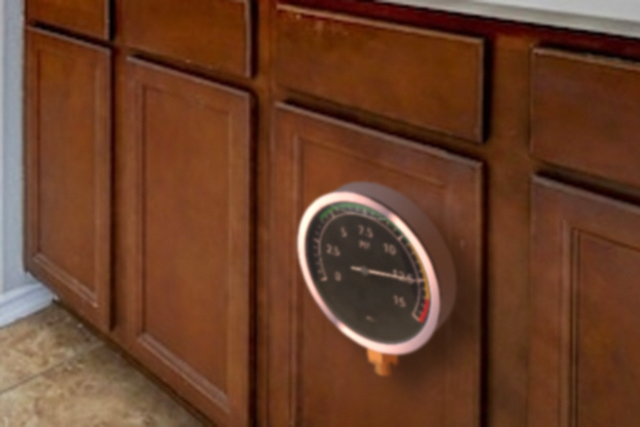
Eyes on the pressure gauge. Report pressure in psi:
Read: 12.5 psi
